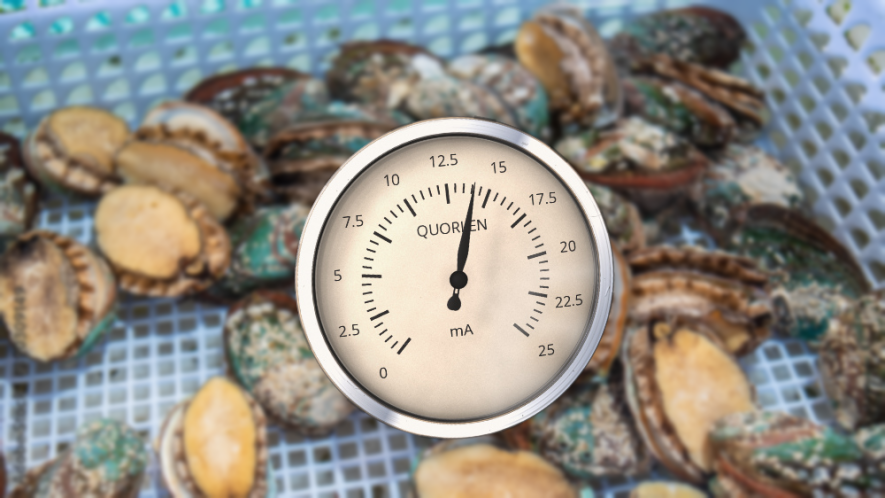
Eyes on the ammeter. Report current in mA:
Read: 14 mA
